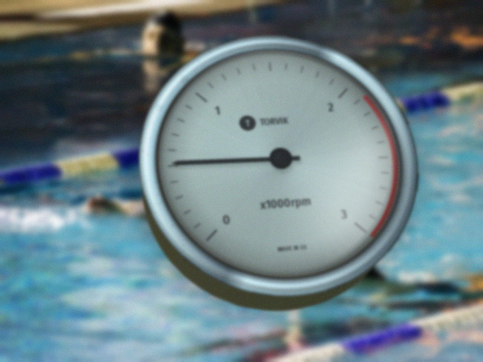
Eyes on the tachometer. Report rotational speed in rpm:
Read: 500 rpm
